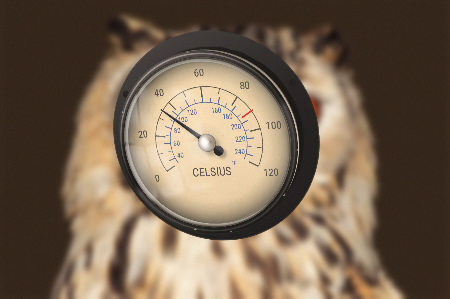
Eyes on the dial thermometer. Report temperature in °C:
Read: 35 °C
